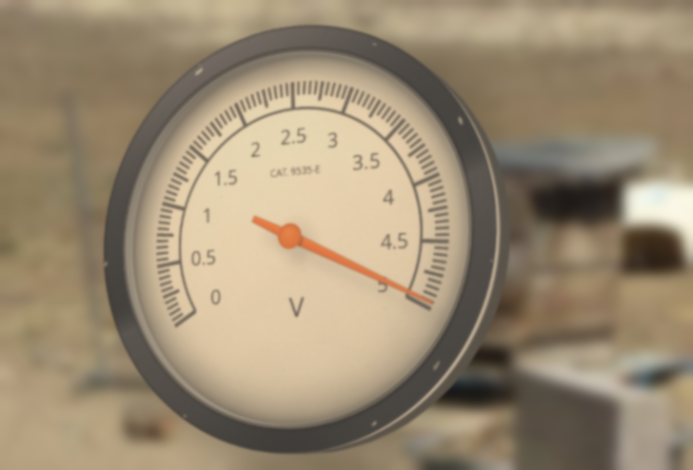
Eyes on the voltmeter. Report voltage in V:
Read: 4.95 V
